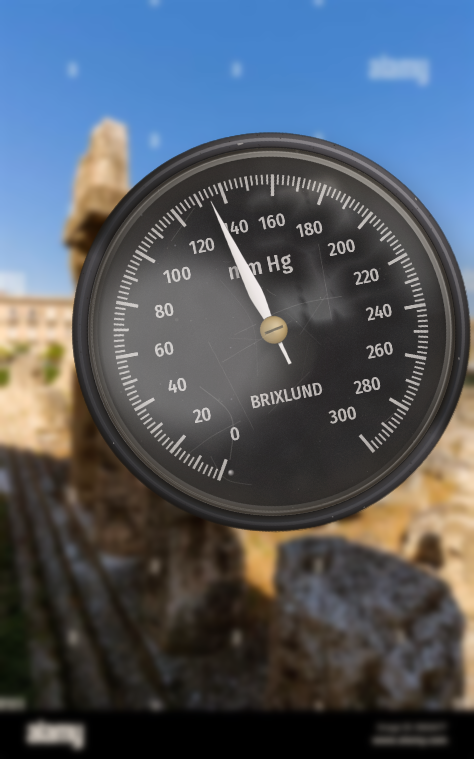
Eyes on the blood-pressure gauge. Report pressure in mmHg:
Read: 134 mmHg
